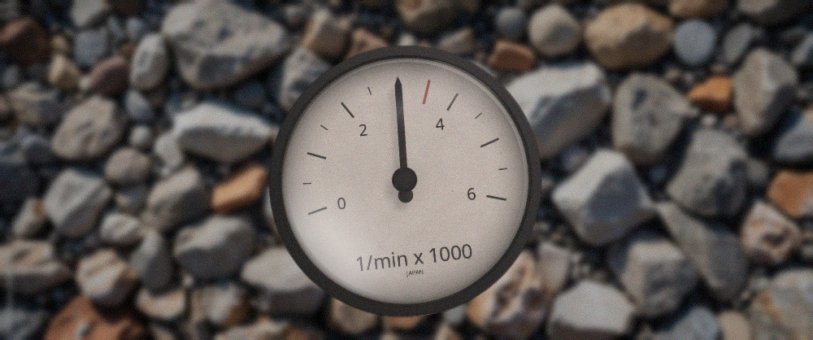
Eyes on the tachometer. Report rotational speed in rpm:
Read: 3000 rpm
